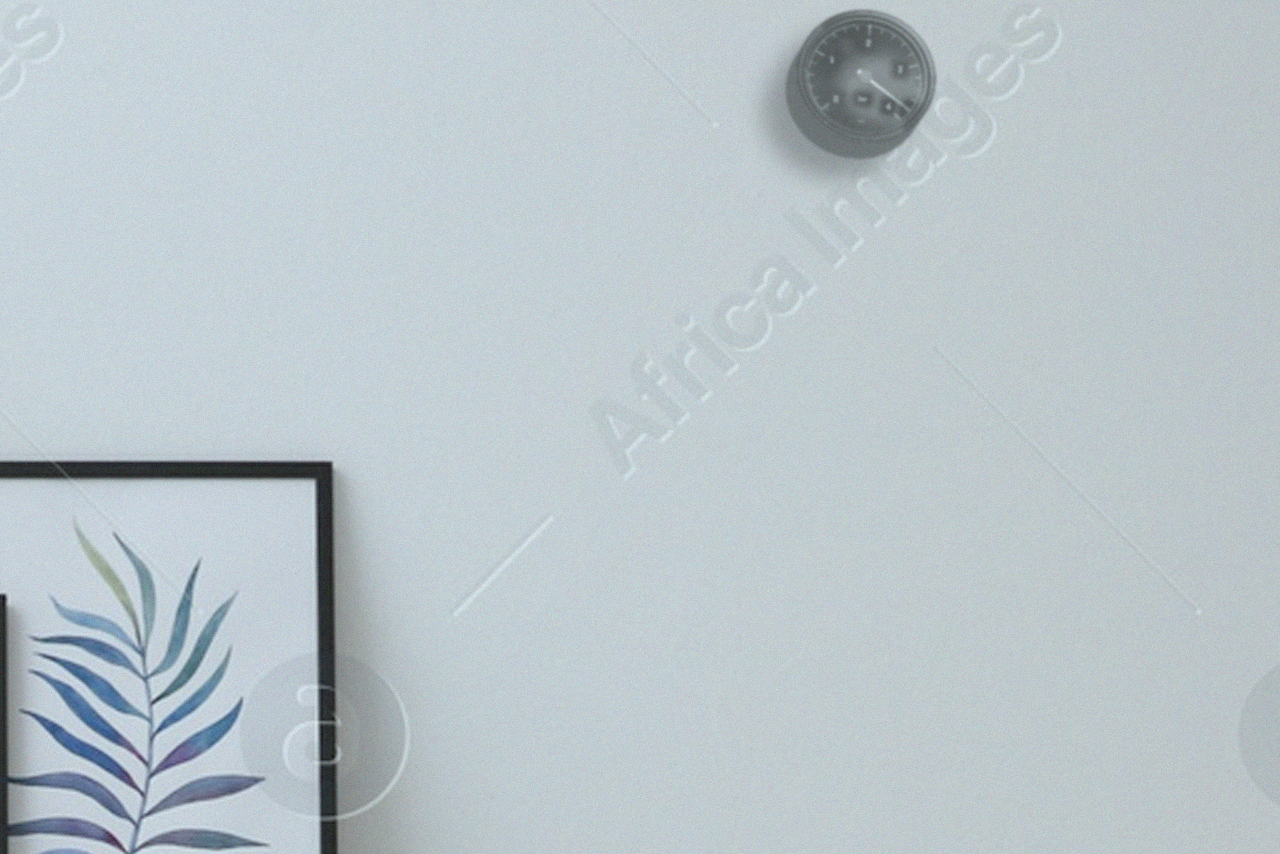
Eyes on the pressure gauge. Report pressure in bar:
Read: 3.8 bar
